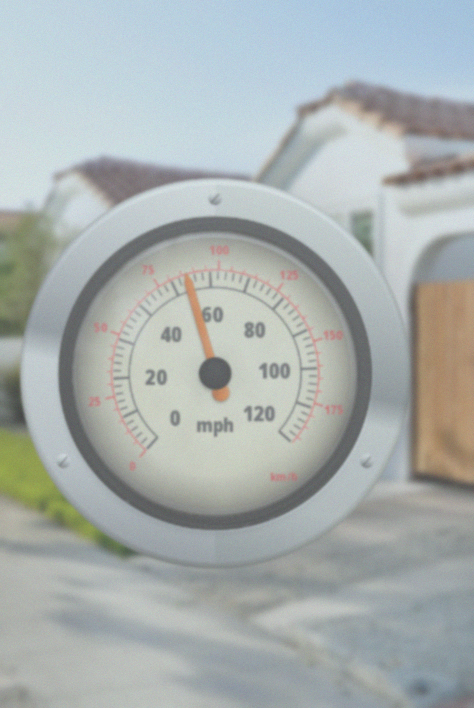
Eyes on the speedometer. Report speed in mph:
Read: 54 mph
